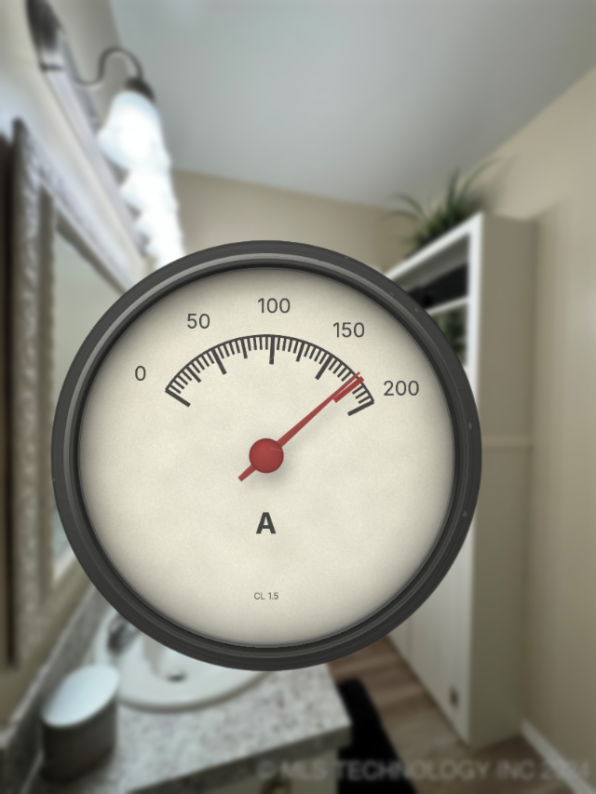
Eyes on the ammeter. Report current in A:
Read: 175 A
